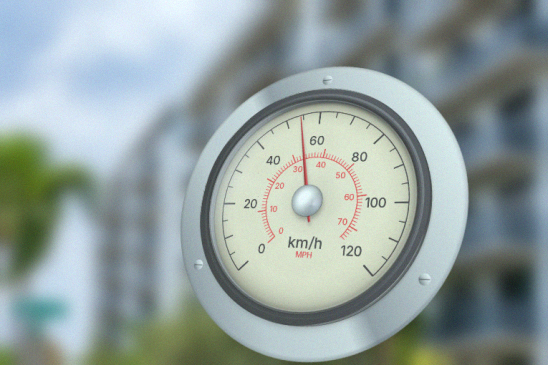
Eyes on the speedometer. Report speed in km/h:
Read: 55 km/h
